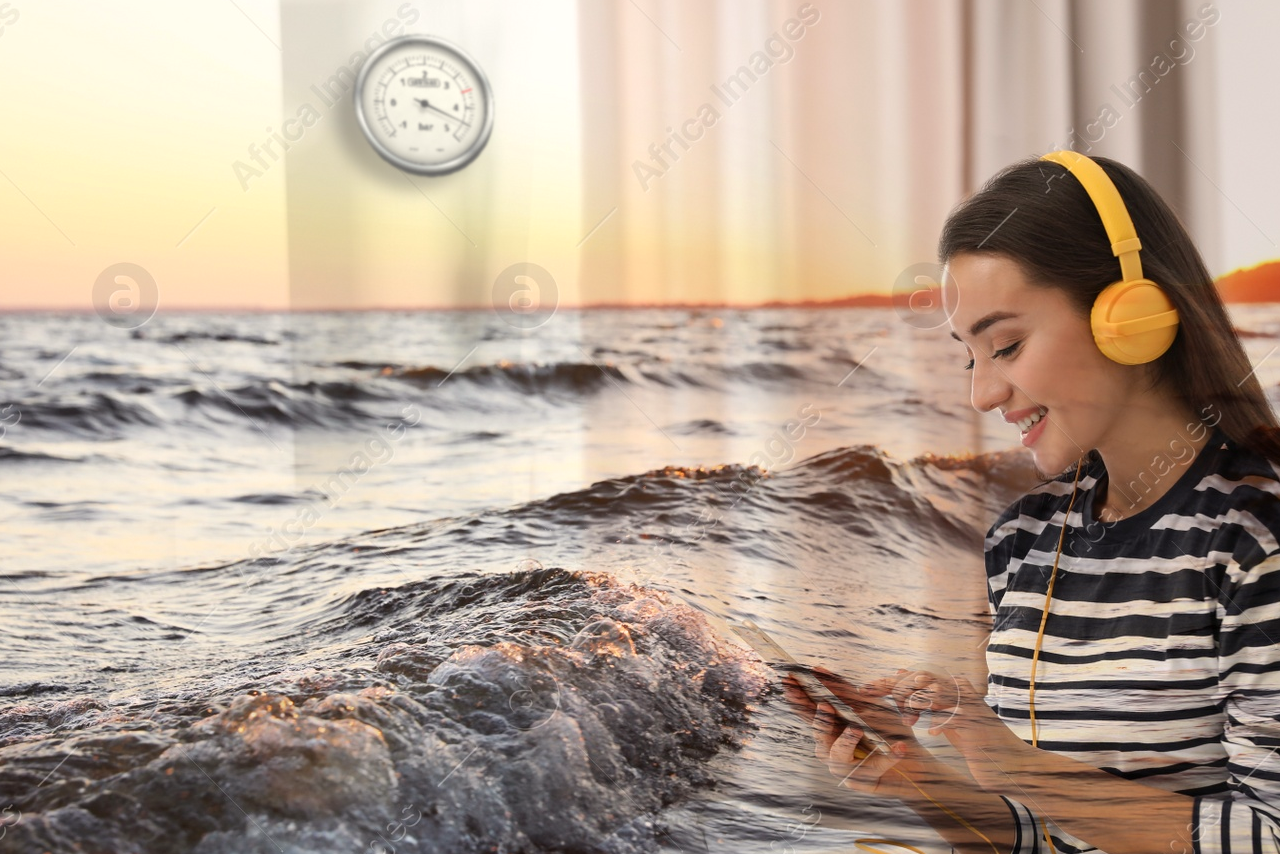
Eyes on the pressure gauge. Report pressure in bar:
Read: 4.5 bar
